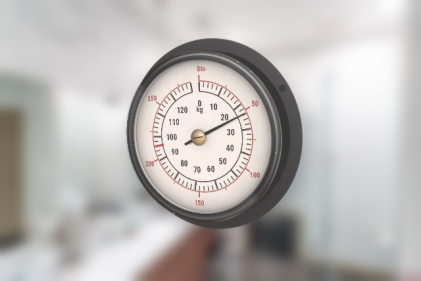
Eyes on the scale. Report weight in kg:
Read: 24 kg
